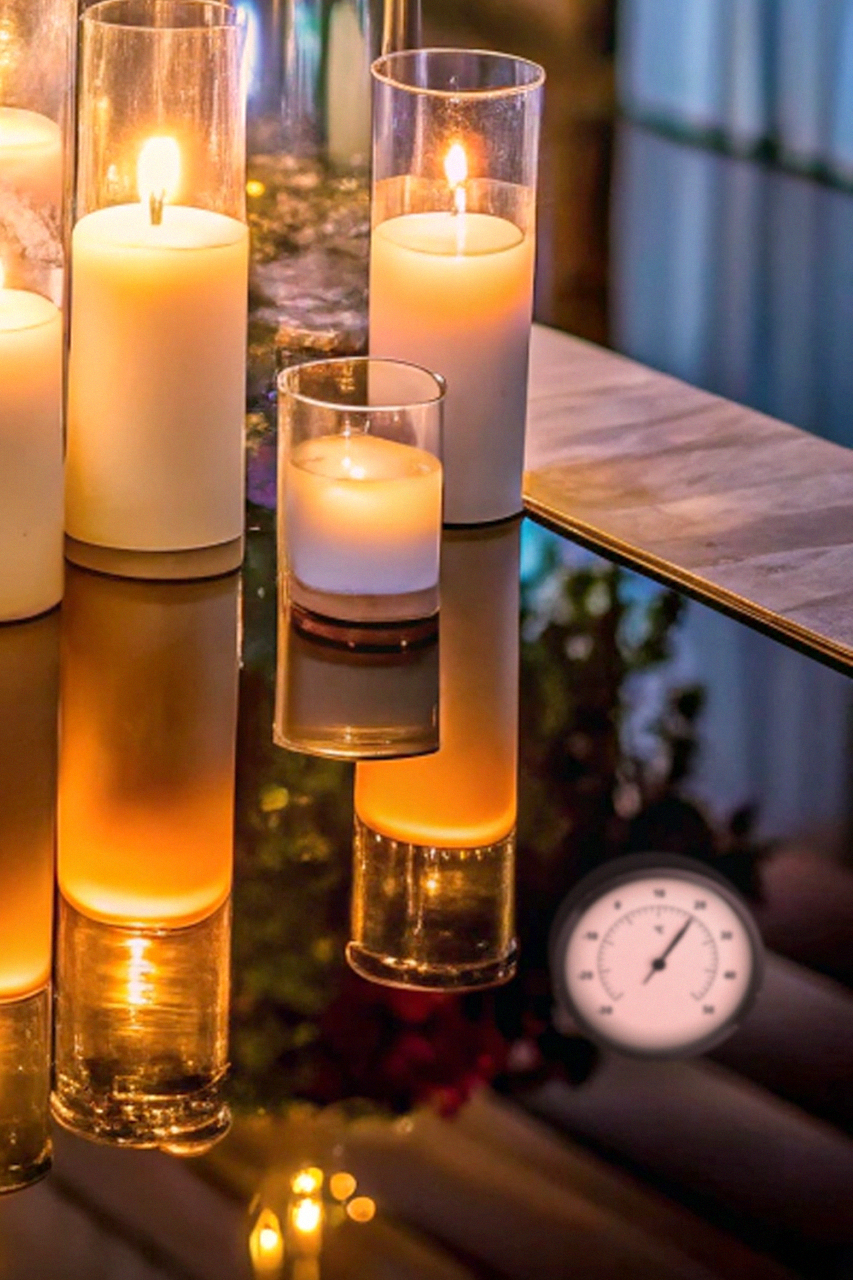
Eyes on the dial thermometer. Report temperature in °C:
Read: 20 °C
